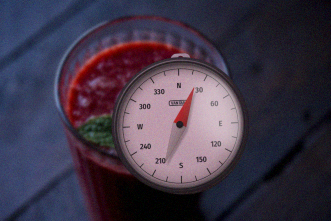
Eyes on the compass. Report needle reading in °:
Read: 22.5 °
